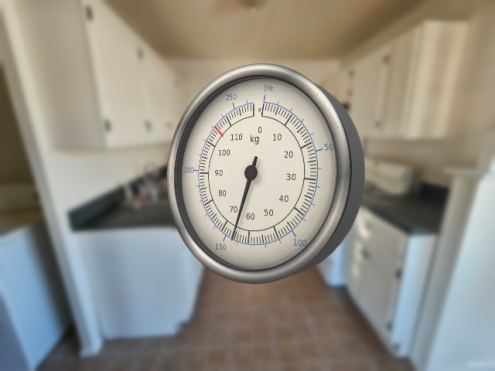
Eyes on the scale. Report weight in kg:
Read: 65 kg
